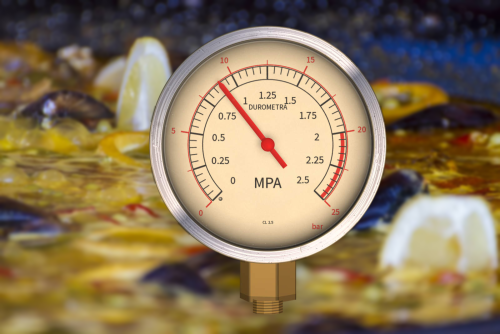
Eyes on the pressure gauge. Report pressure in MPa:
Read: 0.9 MPa
